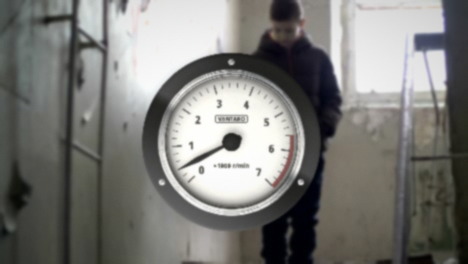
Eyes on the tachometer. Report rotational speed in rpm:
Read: 400 rpm
